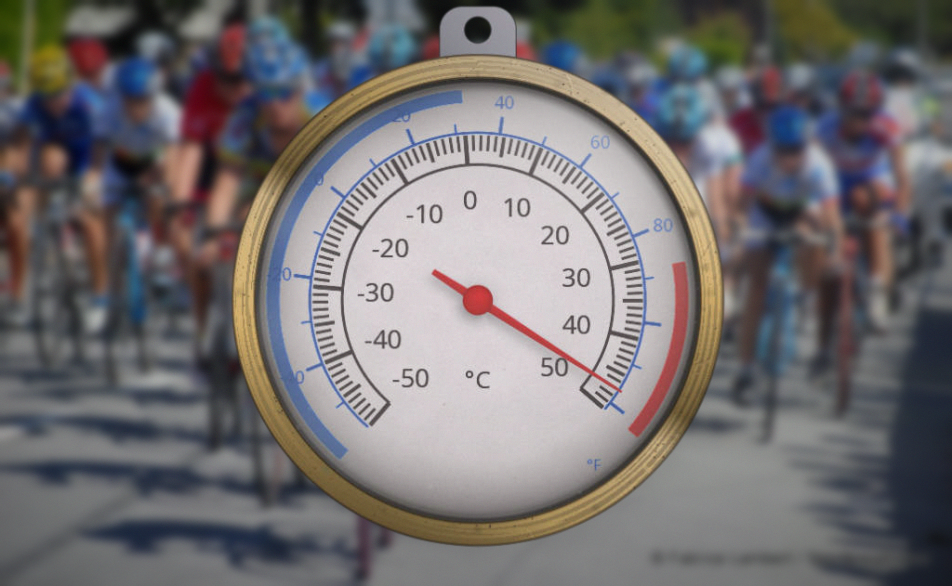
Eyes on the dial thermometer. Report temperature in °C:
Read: 47 °C
